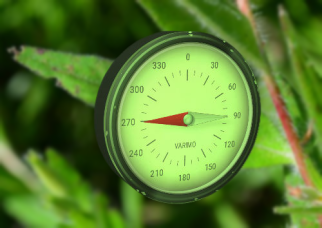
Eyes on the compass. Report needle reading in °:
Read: 270 °
